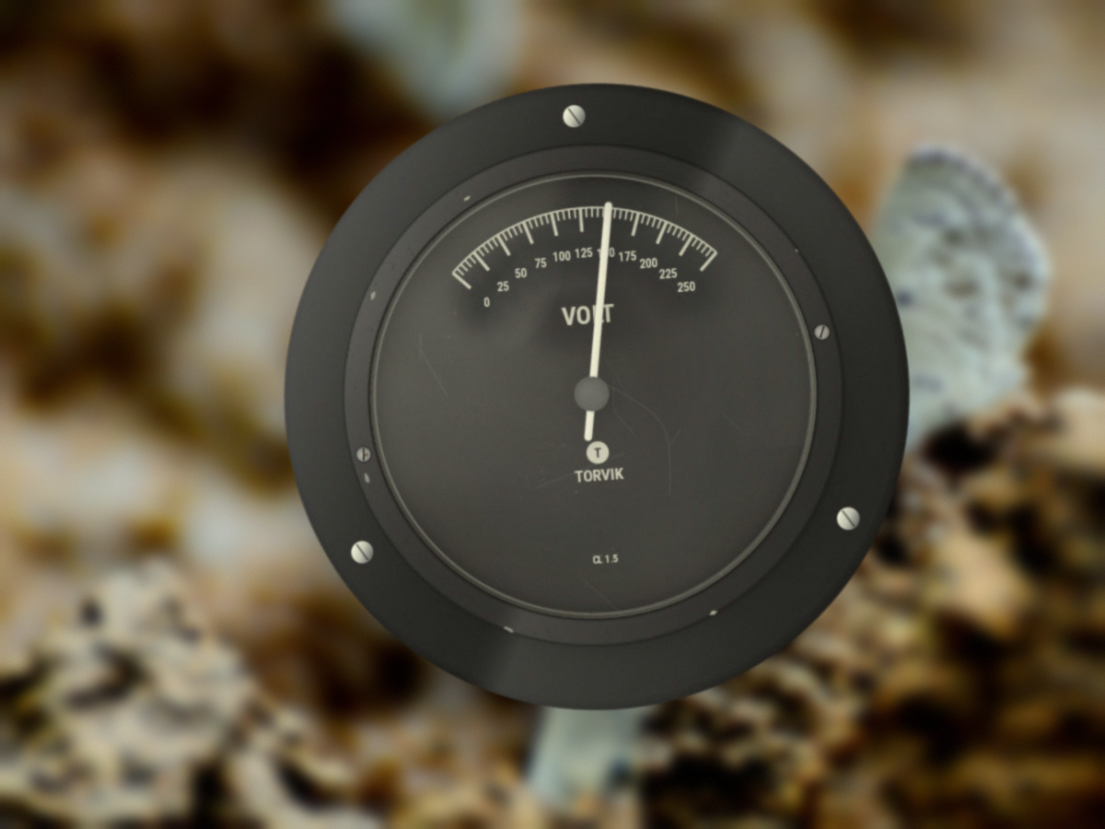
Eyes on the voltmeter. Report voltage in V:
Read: 150 V
